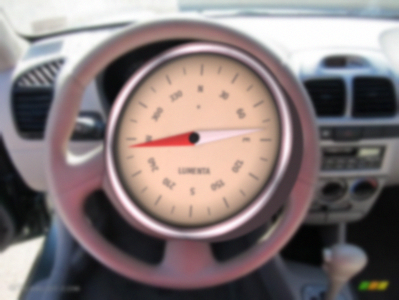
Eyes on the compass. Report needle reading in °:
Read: 262.5 °
